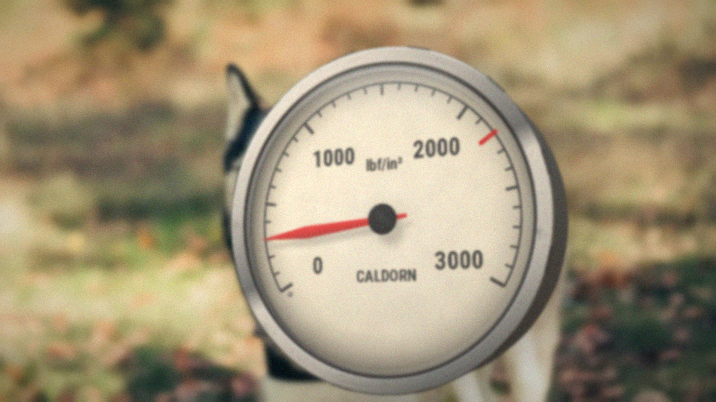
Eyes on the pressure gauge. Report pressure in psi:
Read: 300 psi
